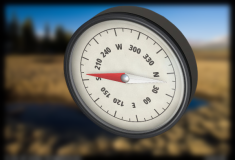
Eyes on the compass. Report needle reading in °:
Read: 190 °
